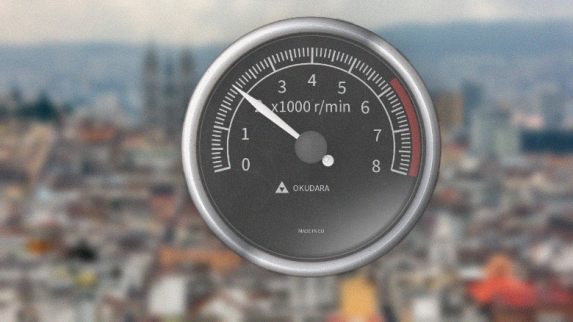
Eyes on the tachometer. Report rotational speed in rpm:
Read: 2000 rpm
